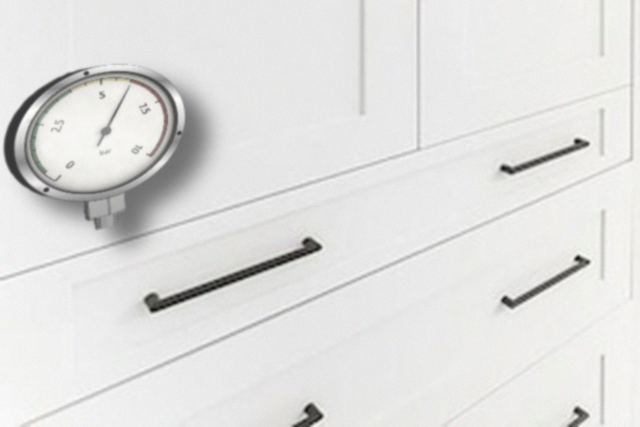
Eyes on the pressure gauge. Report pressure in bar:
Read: 6 bar
